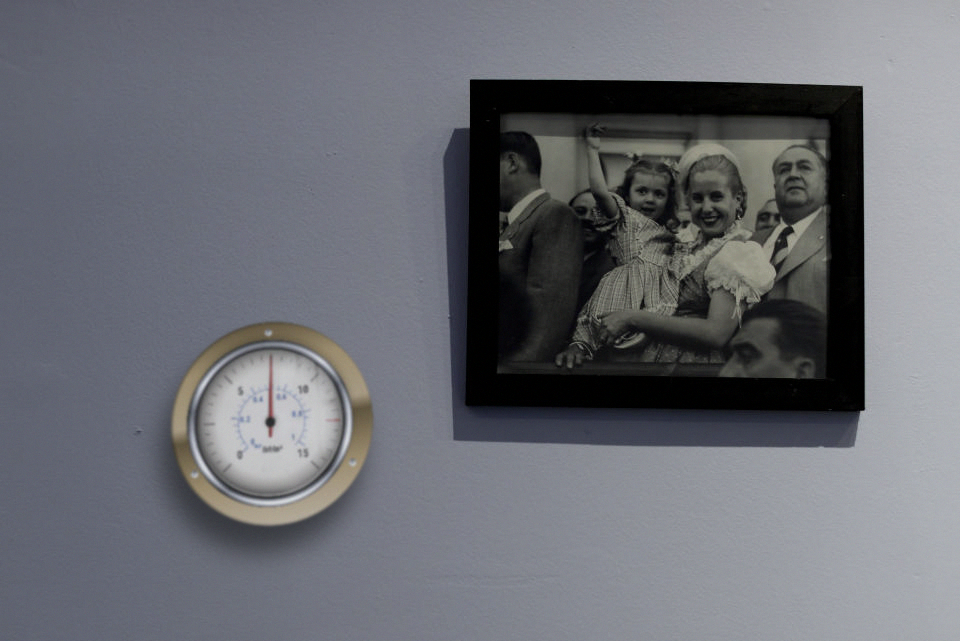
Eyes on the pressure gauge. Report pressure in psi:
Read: 7.5 psi
